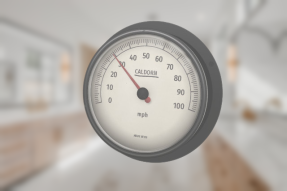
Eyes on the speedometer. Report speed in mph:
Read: 30 mph
